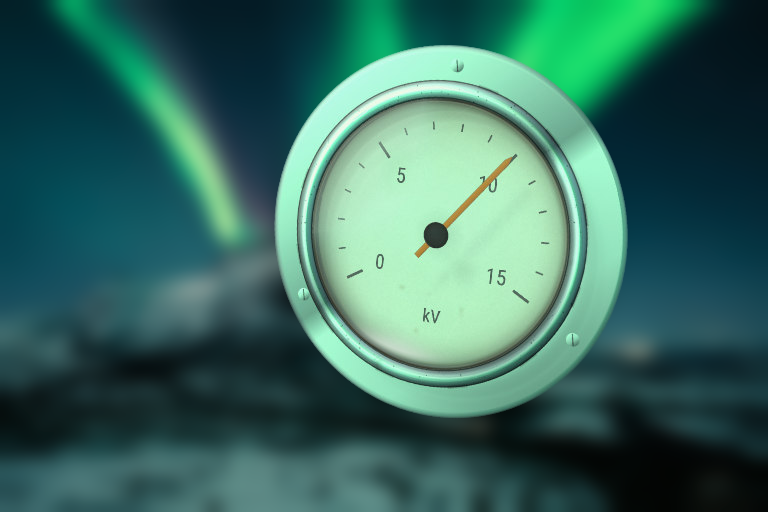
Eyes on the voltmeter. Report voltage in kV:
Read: 10 kV
